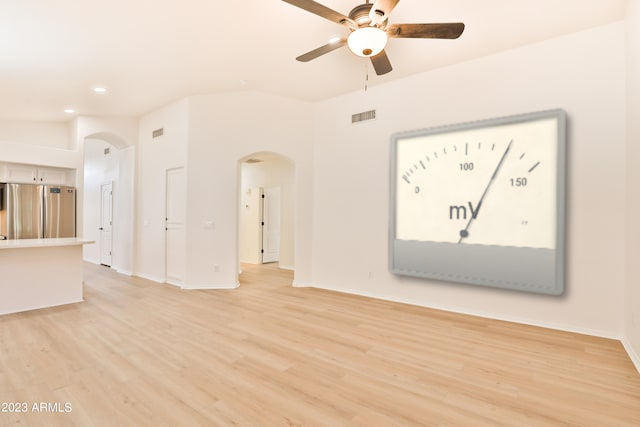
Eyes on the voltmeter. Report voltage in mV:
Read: 130 mV
